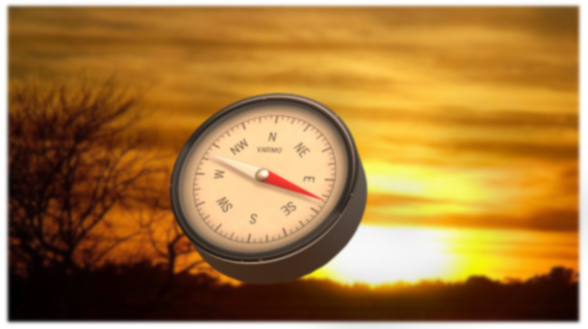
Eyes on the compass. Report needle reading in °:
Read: 110 °
